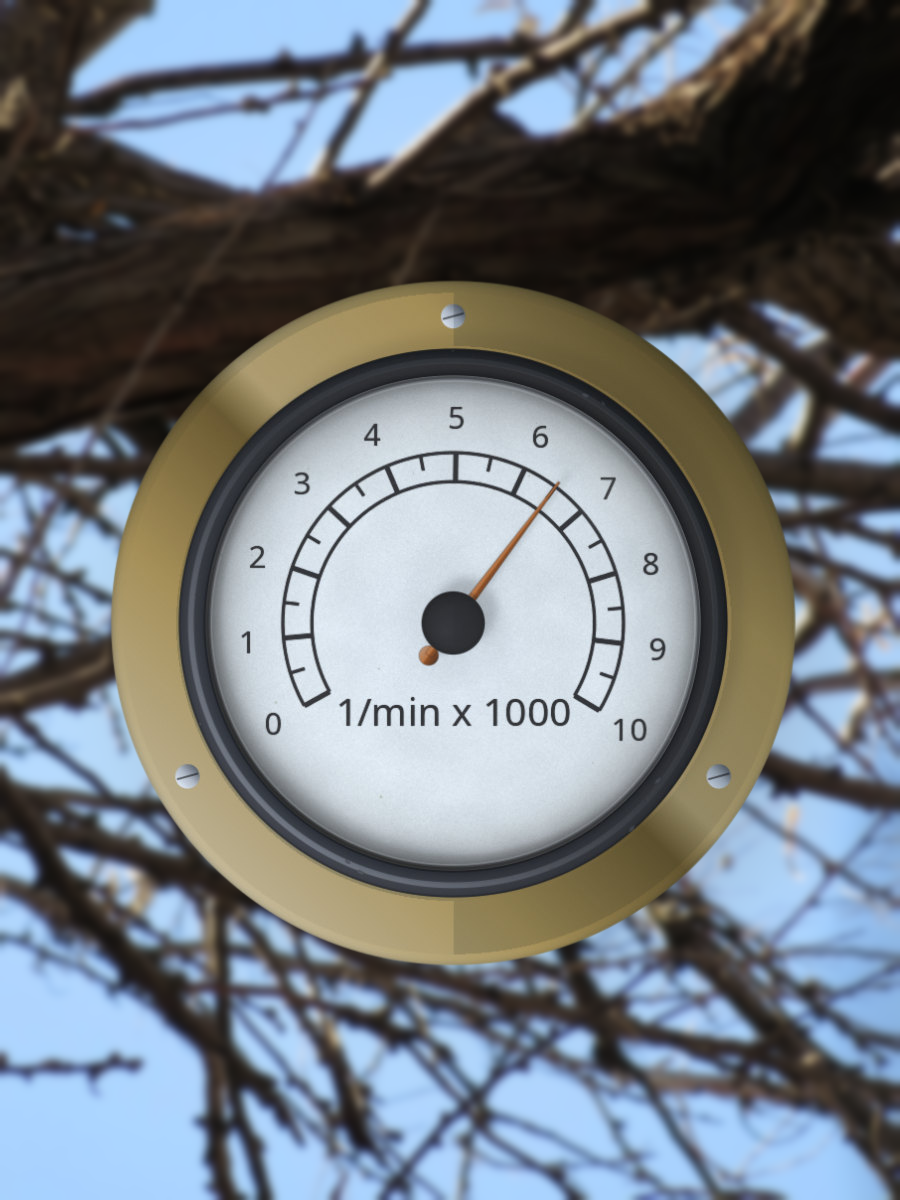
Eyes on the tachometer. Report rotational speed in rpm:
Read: 6500 rpm
